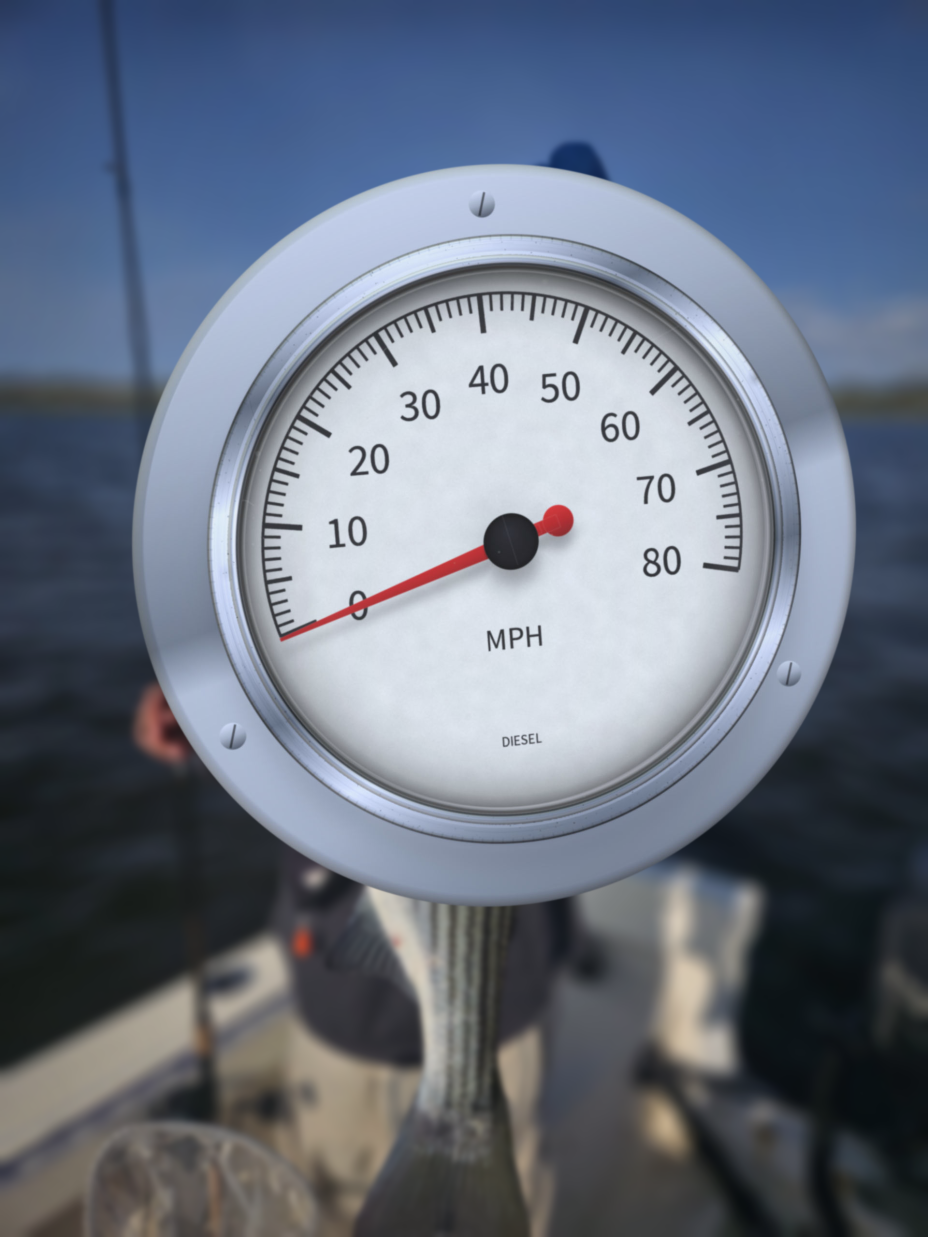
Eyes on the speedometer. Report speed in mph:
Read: 0 mph
